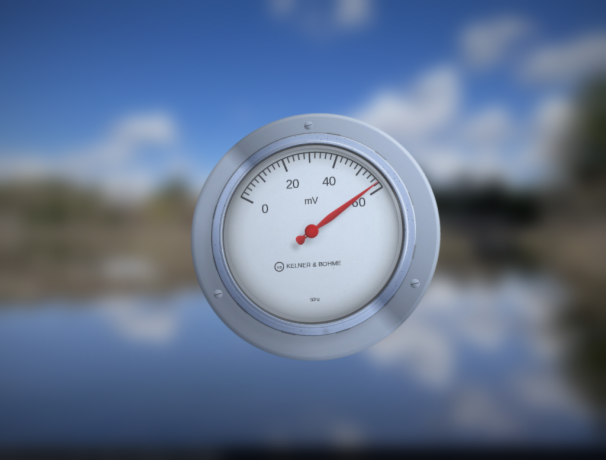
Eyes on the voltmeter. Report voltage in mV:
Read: 58 mV
